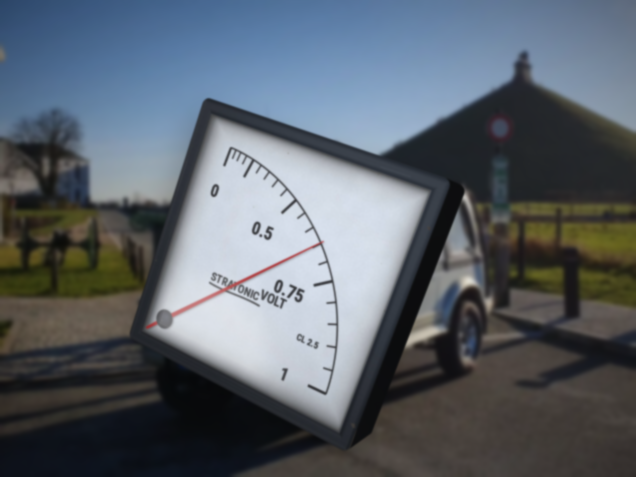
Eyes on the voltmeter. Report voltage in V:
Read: 0.65 V
